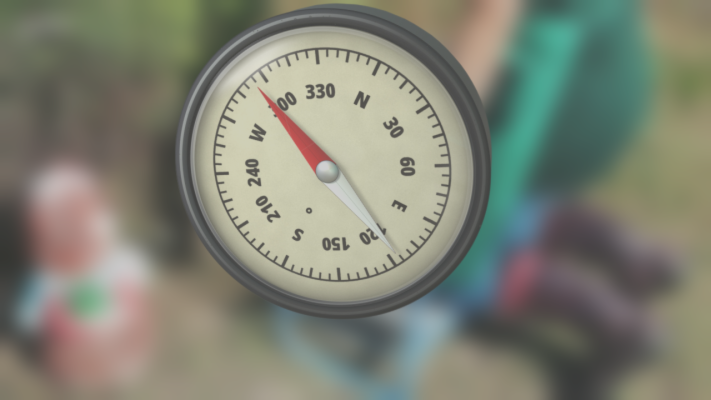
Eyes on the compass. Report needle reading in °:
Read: 295 °
